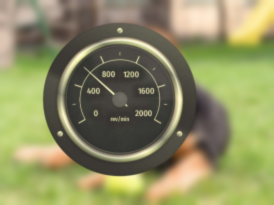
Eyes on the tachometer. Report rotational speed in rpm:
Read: 600 rpm
